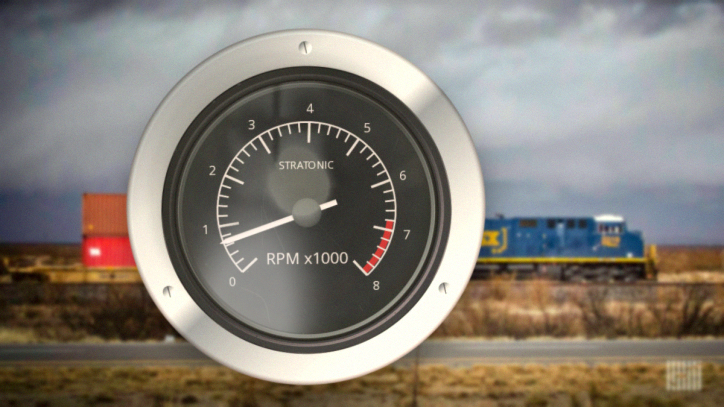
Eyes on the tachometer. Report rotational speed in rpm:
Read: 700 rpm
